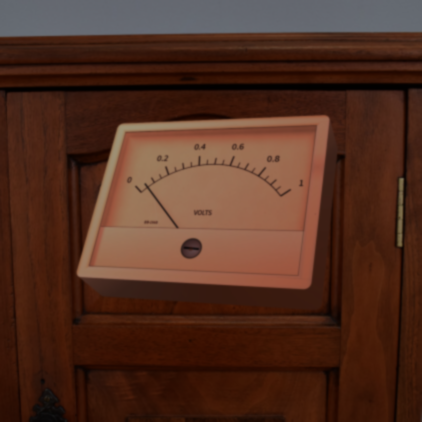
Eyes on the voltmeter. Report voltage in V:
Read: 0.05 V
